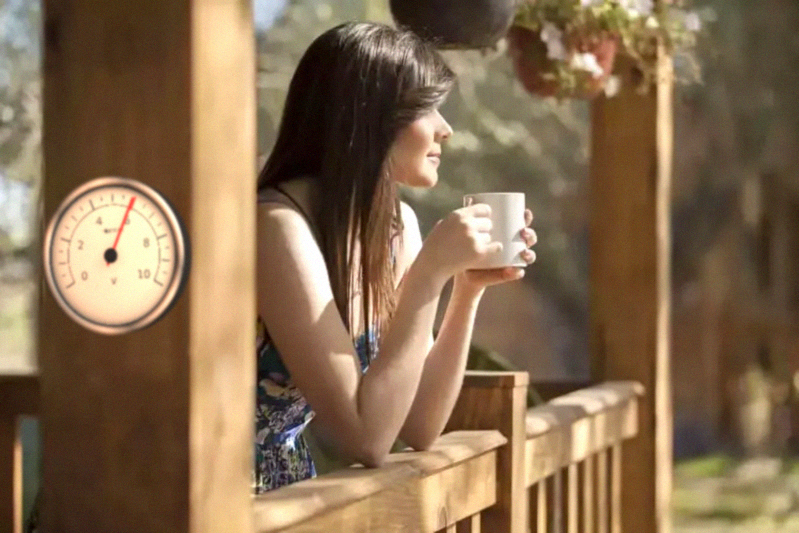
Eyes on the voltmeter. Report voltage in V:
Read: 6 V
